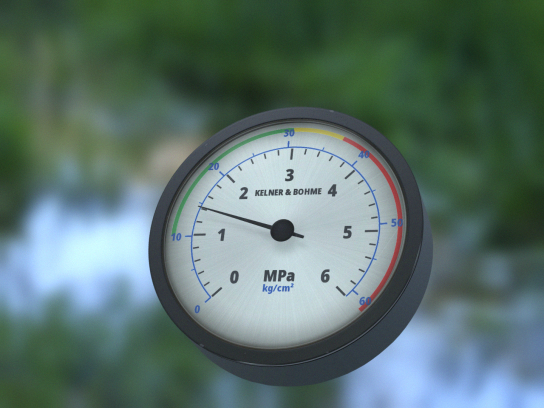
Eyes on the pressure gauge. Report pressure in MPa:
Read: 1.4 MPa
